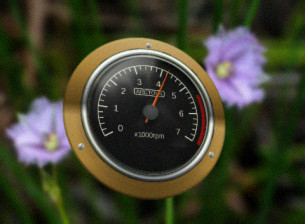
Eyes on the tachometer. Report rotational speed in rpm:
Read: 4200 rpm
